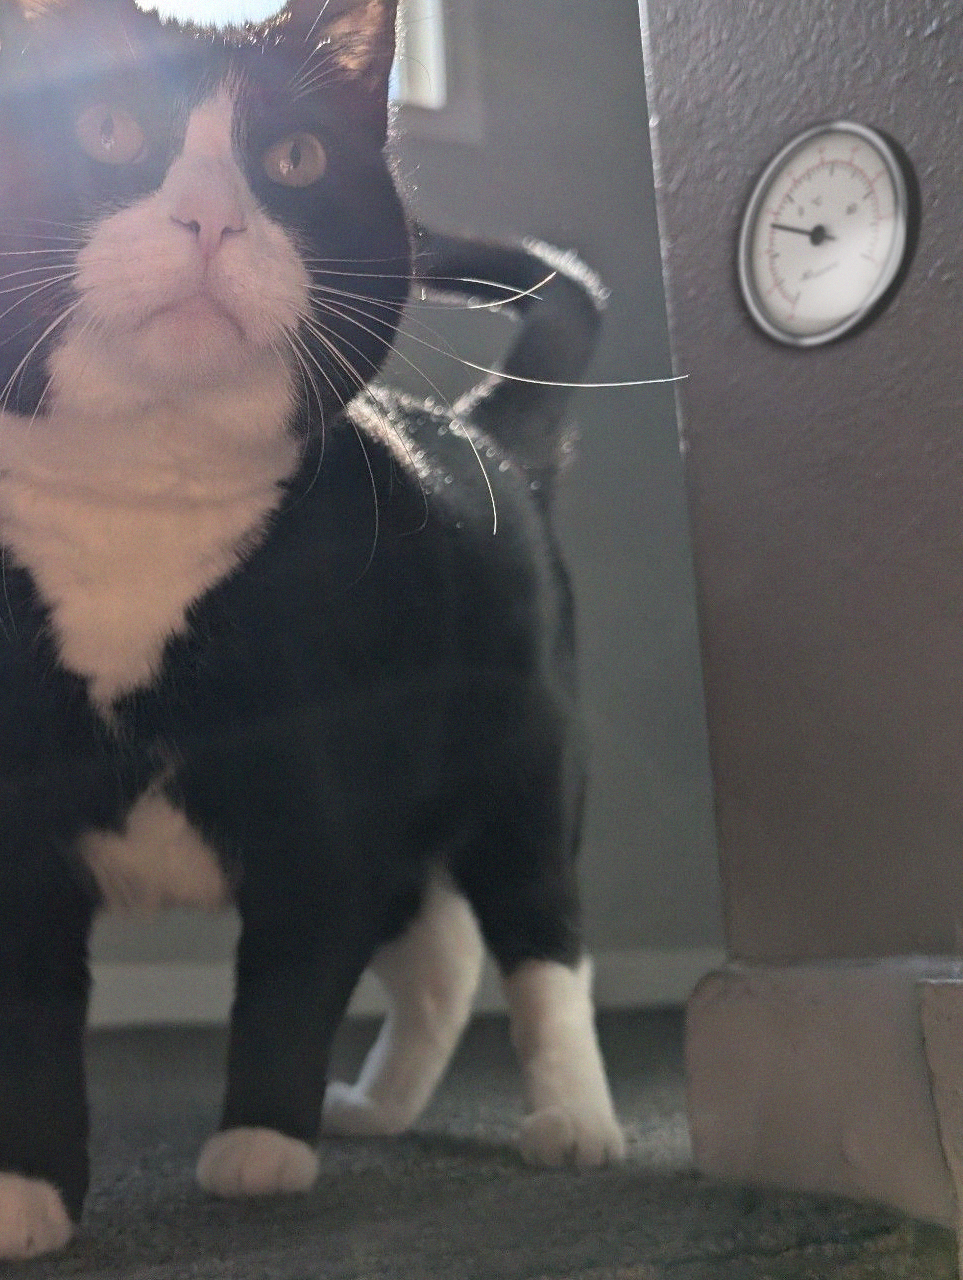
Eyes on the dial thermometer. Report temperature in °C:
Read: -10 °C
